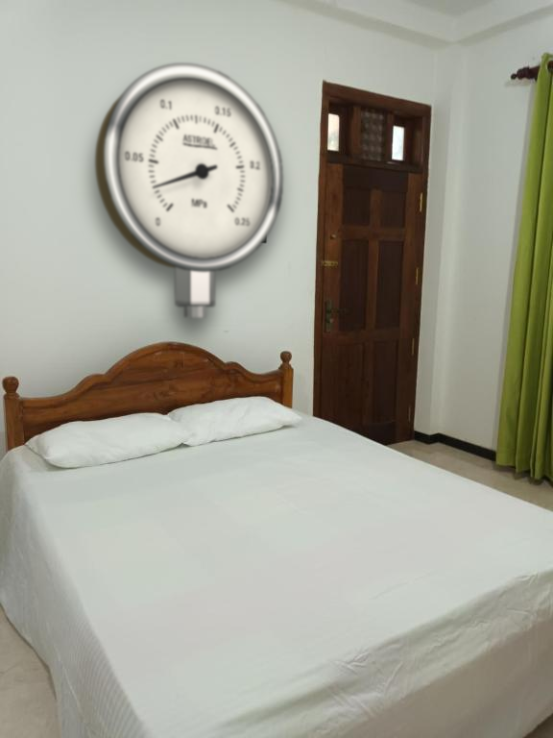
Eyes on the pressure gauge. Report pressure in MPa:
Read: 0.025 MPa
